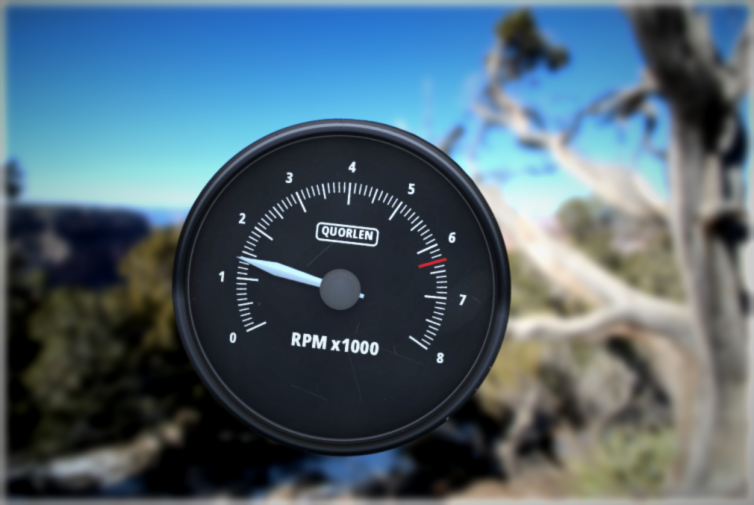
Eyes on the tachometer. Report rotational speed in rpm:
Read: 1400 rpm
